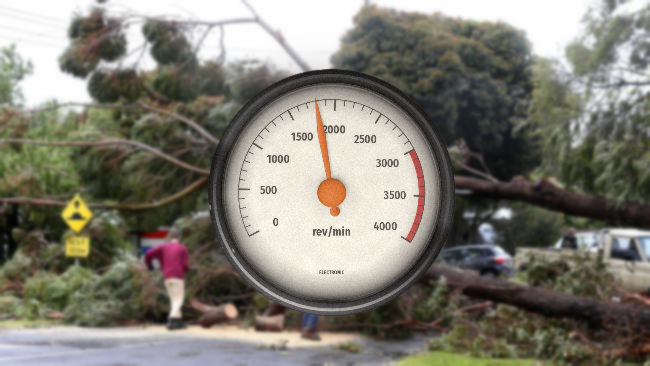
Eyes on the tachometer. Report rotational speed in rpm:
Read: 1800 rpm
